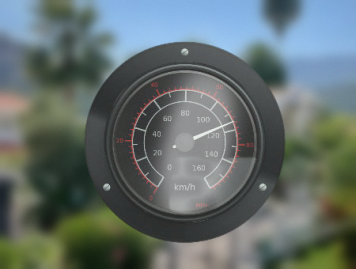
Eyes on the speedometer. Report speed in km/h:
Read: 115 km/h
